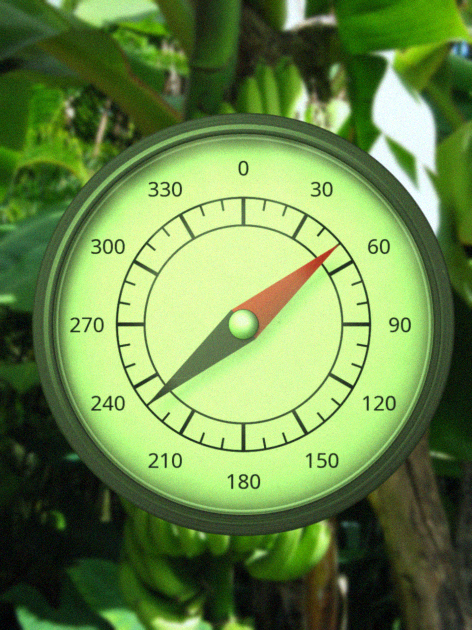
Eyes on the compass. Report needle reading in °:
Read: 50 °
